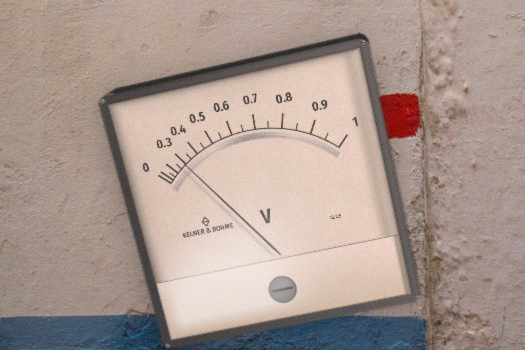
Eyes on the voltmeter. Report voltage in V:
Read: 0.3 V
